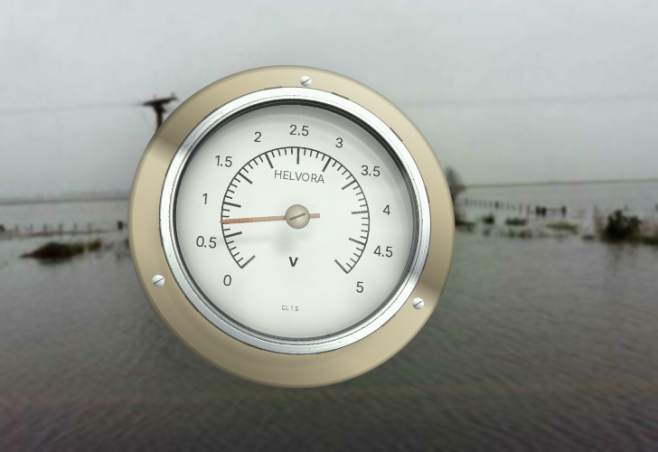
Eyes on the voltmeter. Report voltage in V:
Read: 0.7 V
